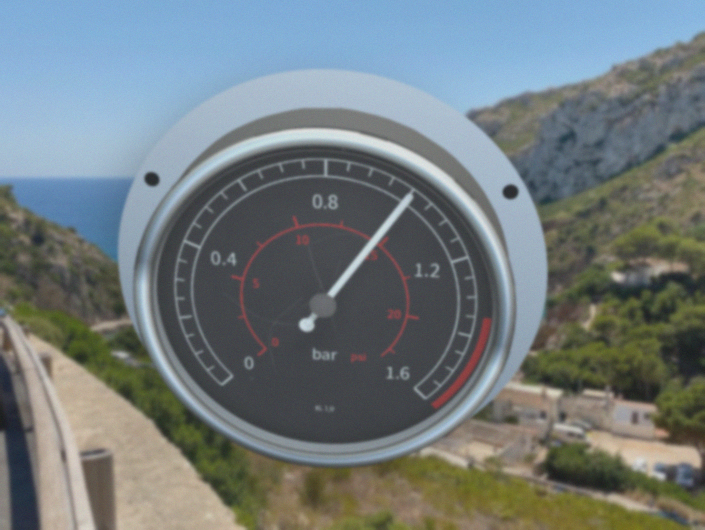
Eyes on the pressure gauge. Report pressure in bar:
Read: 1 bar
